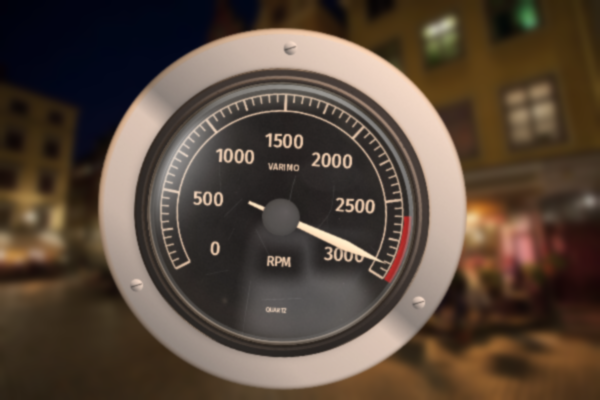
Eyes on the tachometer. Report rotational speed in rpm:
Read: 2900 rpm
